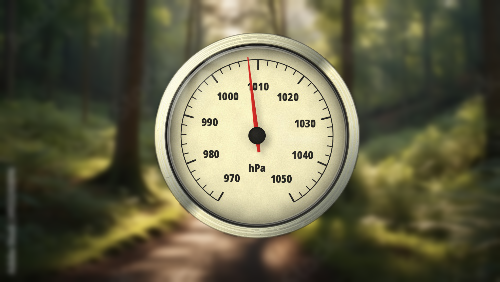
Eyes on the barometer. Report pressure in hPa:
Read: 1008 hPa
